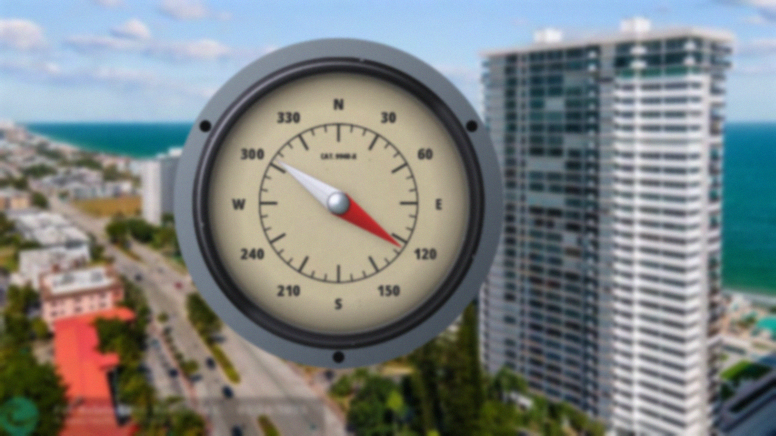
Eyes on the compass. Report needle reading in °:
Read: 125 °
